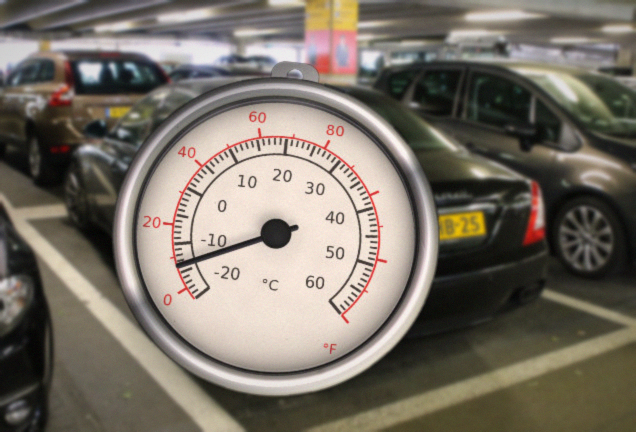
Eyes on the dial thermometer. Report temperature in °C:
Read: -14 °C
